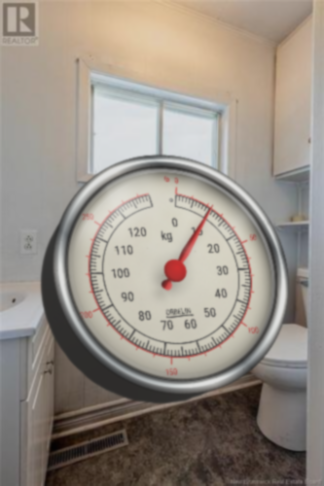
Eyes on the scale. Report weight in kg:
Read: 10 kg
